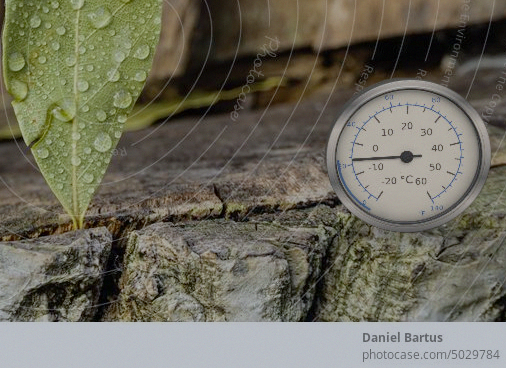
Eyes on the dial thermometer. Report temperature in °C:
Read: -5 °C
